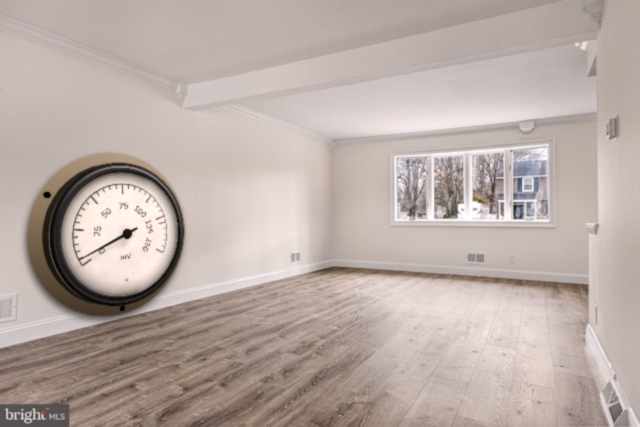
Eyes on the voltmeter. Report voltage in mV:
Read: 5 mV
